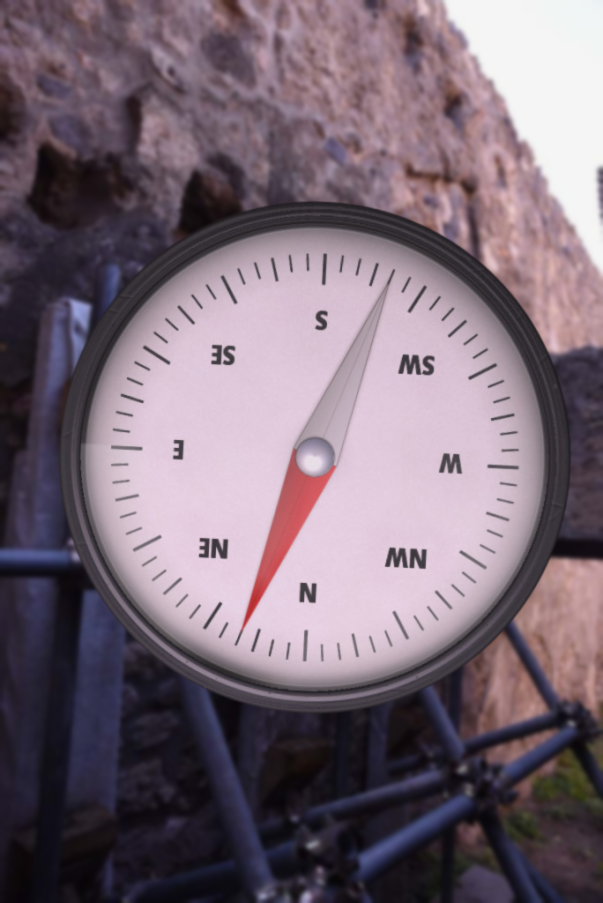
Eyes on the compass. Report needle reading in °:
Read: 20 °
